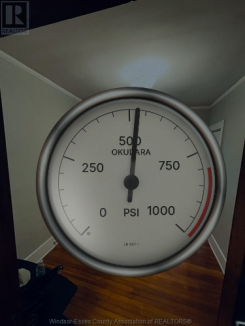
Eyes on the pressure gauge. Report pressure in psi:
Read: 525 psi
